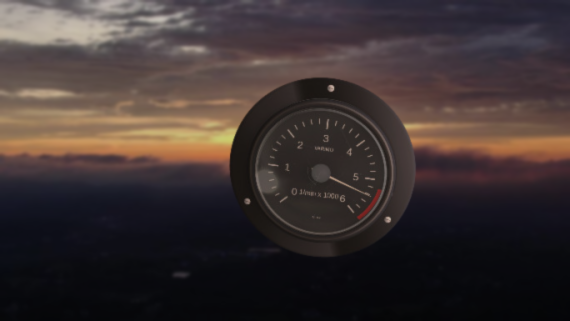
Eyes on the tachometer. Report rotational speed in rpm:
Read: 5400 rpm
